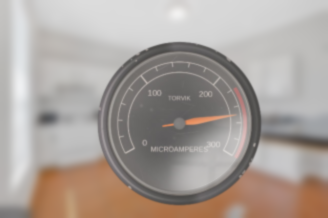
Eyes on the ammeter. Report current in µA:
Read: 250 µA
